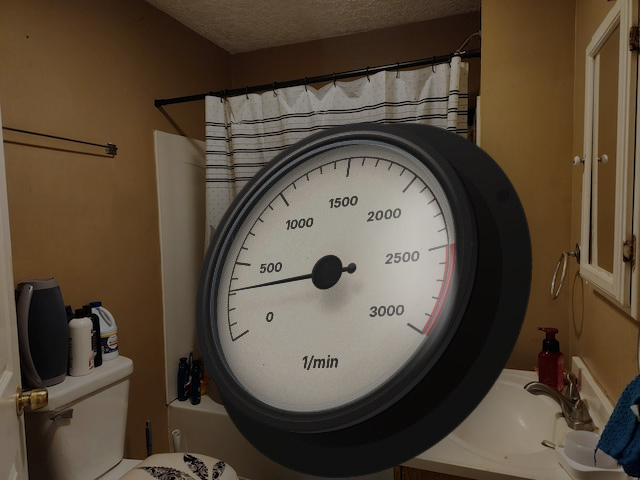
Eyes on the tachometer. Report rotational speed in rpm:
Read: 300 rpm
